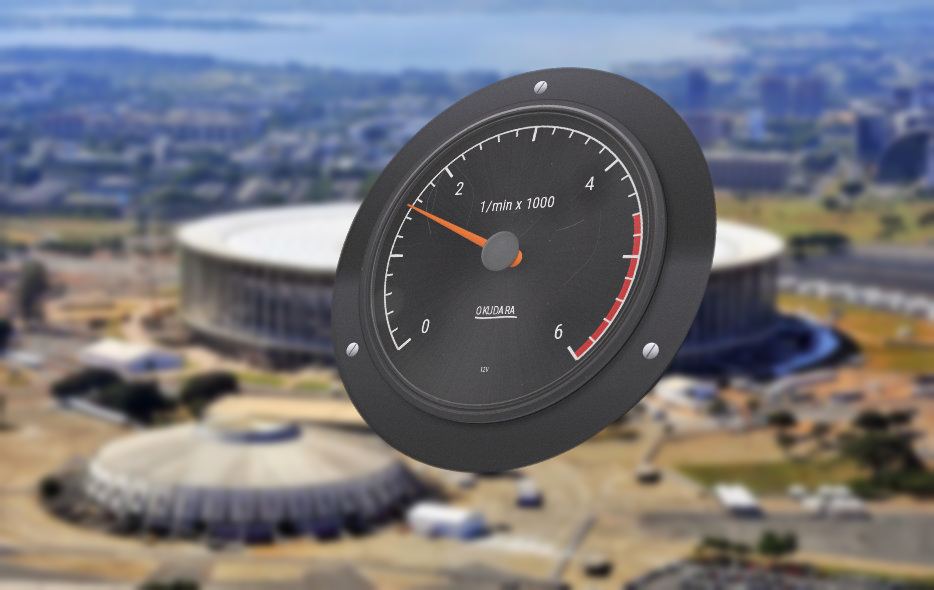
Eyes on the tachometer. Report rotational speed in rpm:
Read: 1500 rpm
